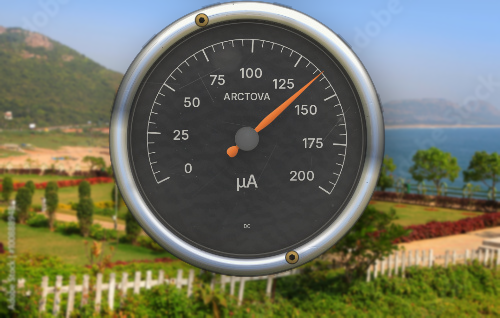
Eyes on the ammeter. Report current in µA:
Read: 137.5 µA
